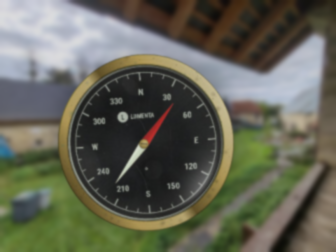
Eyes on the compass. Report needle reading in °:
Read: 40 °
